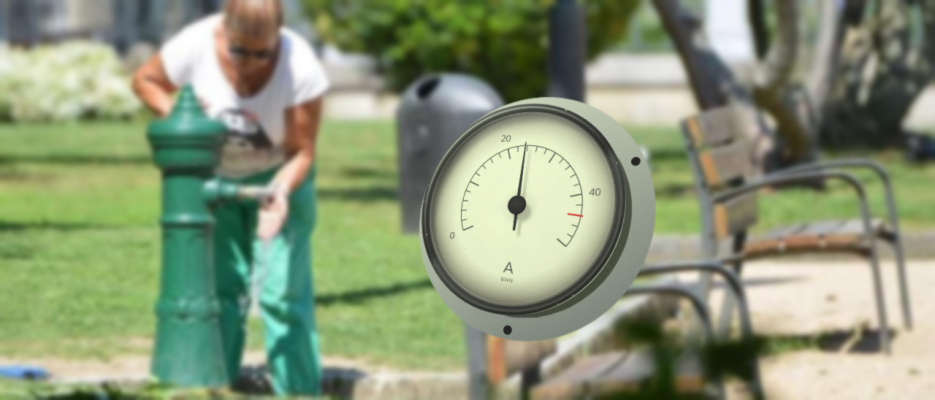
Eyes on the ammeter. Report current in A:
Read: 24 A
